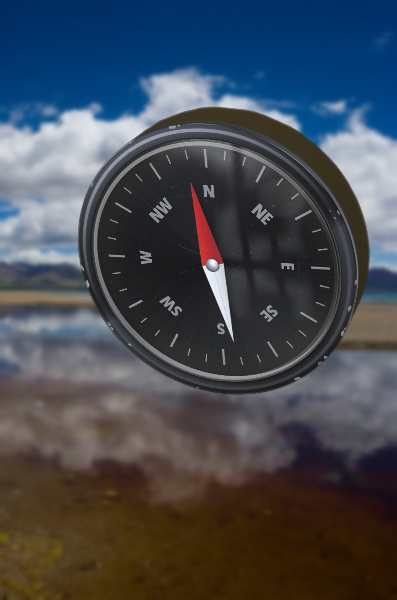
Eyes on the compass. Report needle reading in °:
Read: 350 °
